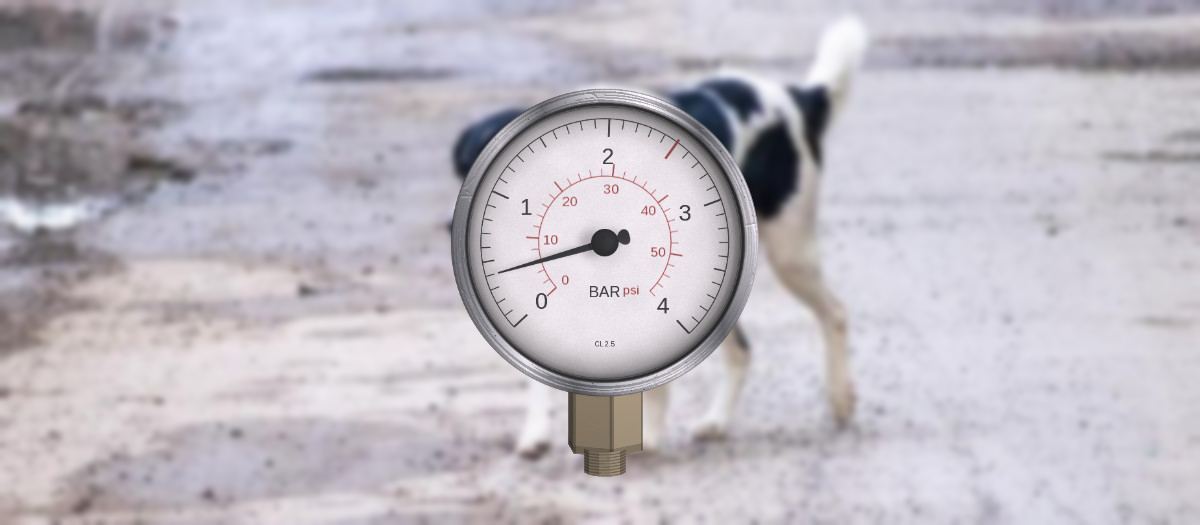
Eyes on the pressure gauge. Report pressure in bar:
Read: 0.4 bar
